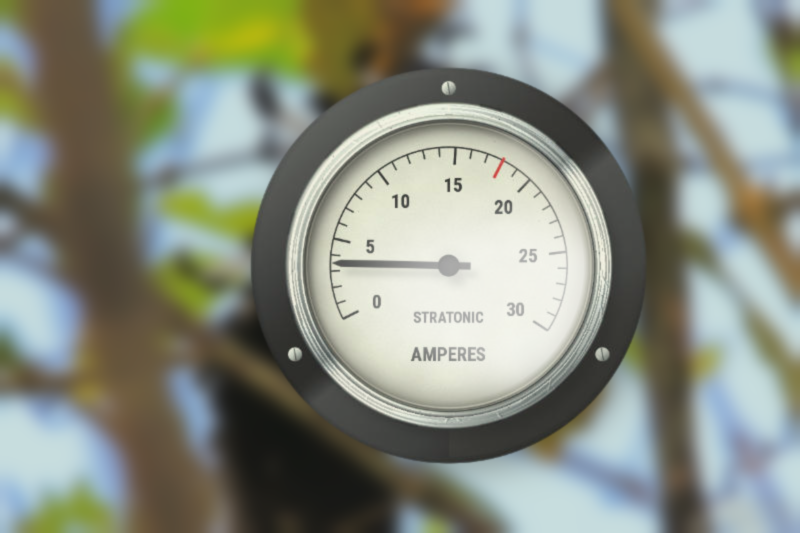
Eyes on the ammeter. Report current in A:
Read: 3.5 A
